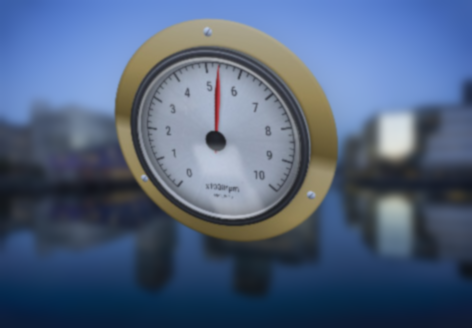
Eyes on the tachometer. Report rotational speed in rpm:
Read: 5400 rpm
